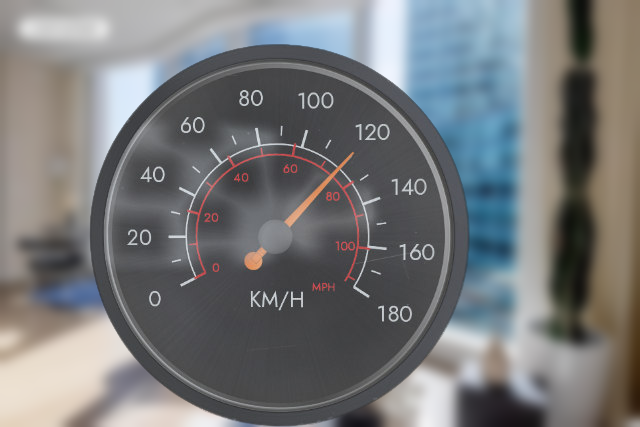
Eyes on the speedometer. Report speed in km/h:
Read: 120 km/h
